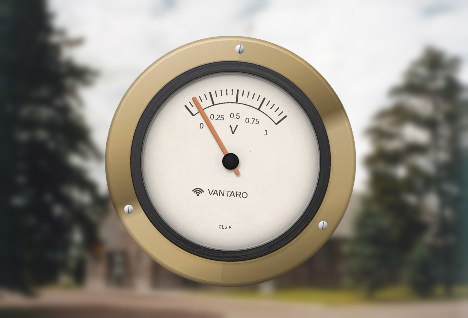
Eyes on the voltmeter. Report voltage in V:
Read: 0.1 V
